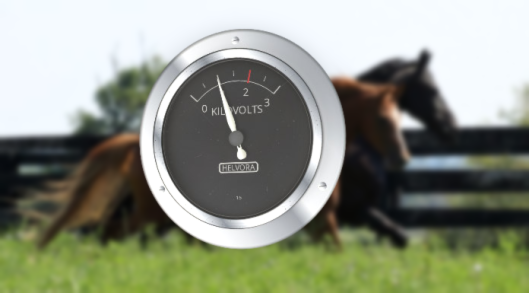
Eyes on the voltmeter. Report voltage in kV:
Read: 1 kV
